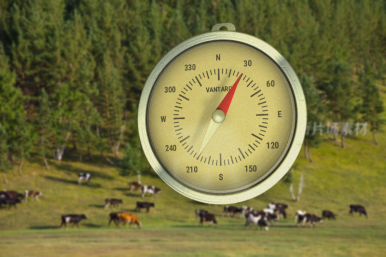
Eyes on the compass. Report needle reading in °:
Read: 30 °
